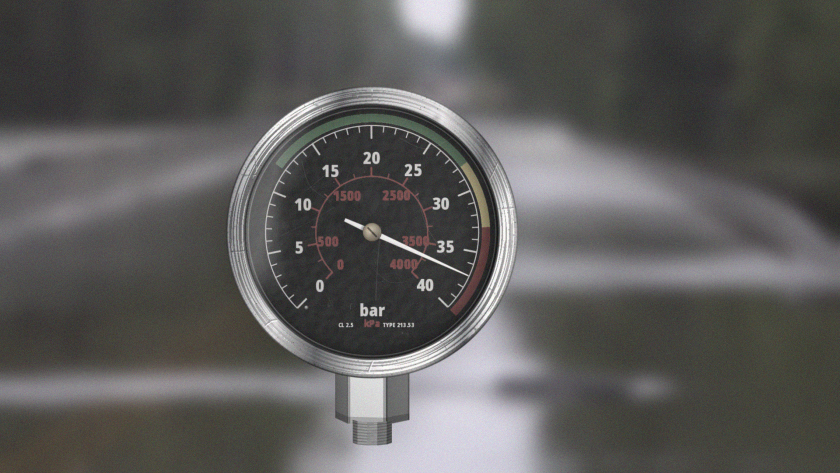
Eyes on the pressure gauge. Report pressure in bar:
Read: 37 bar
